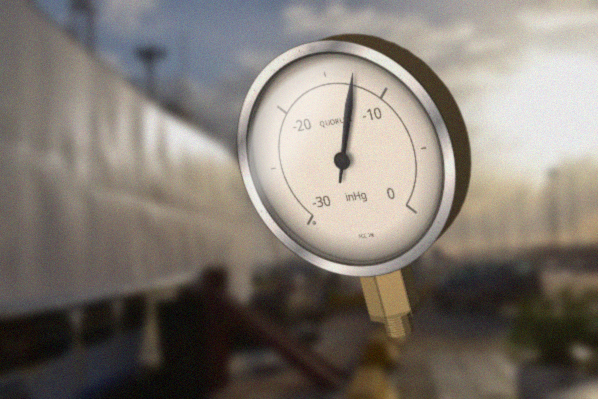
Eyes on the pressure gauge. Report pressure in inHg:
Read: -12.5 inHg
